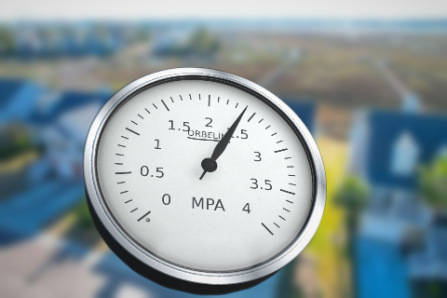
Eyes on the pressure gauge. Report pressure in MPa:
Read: 2.4 MPa
